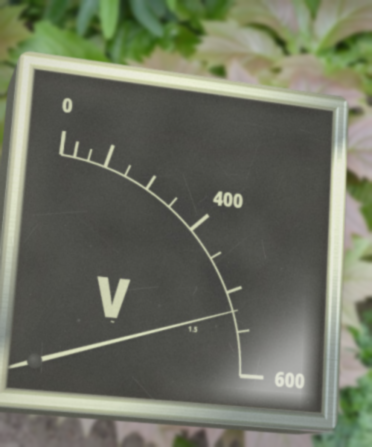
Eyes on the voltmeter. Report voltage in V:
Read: 525 V
